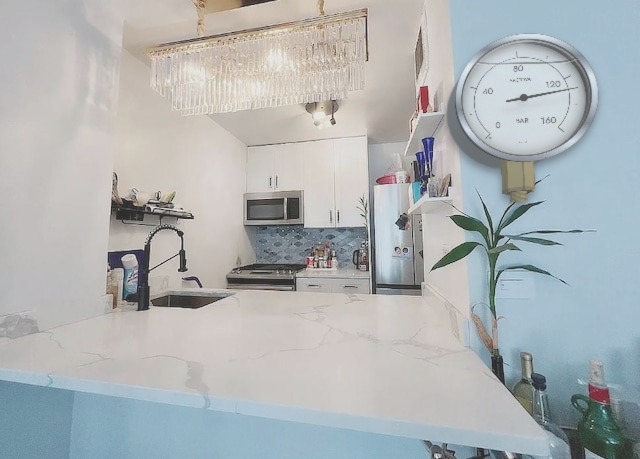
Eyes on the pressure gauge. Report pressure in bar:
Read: 130 bar
